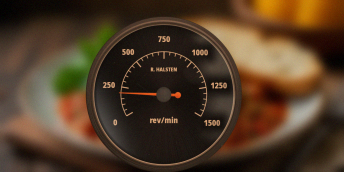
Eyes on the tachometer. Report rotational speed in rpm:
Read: 200 rpm
